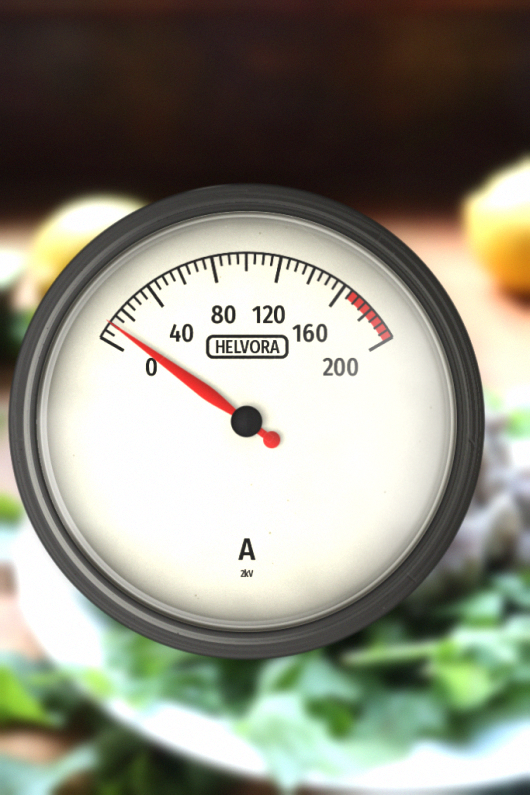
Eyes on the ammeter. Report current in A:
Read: 10 A
